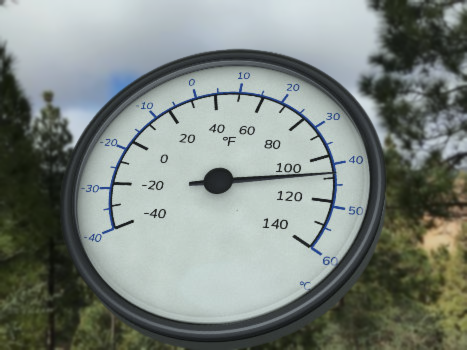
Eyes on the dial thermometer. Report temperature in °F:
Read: 110 °F
